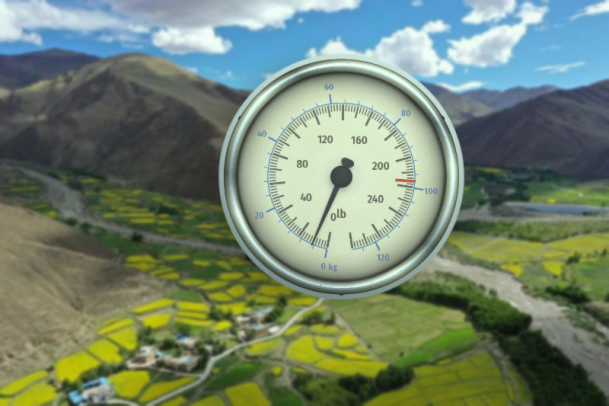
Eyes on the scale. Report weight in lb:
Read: 10 lb
